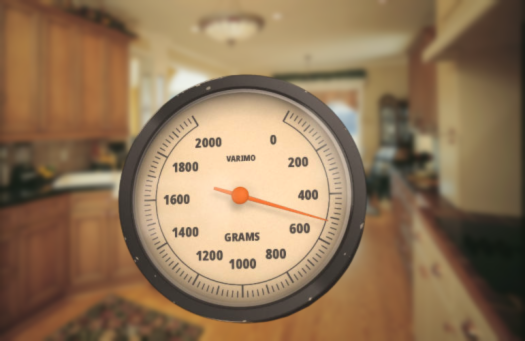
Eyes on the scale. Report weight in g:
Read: 520 g
